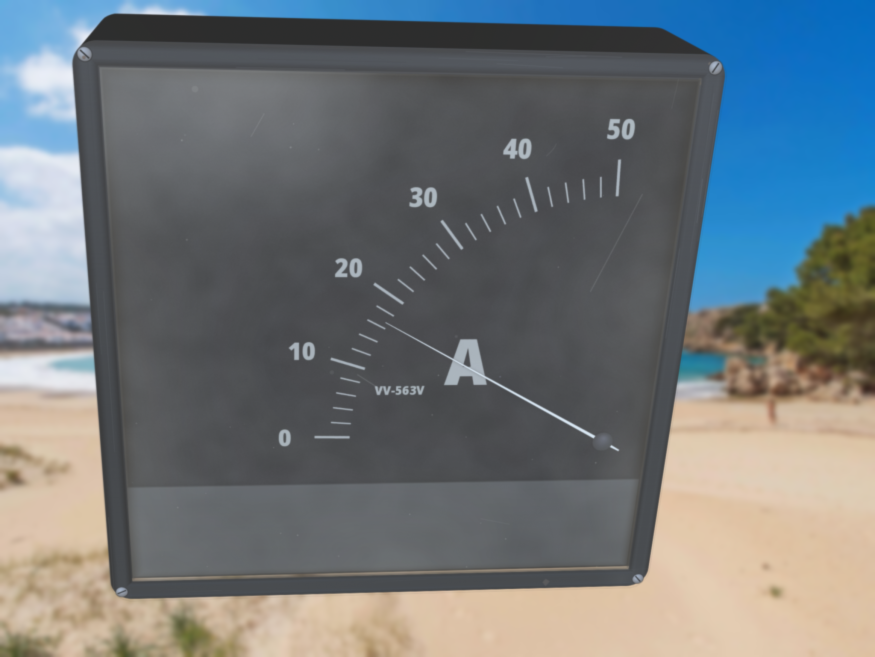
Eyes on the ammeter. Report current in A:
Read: 17 A
